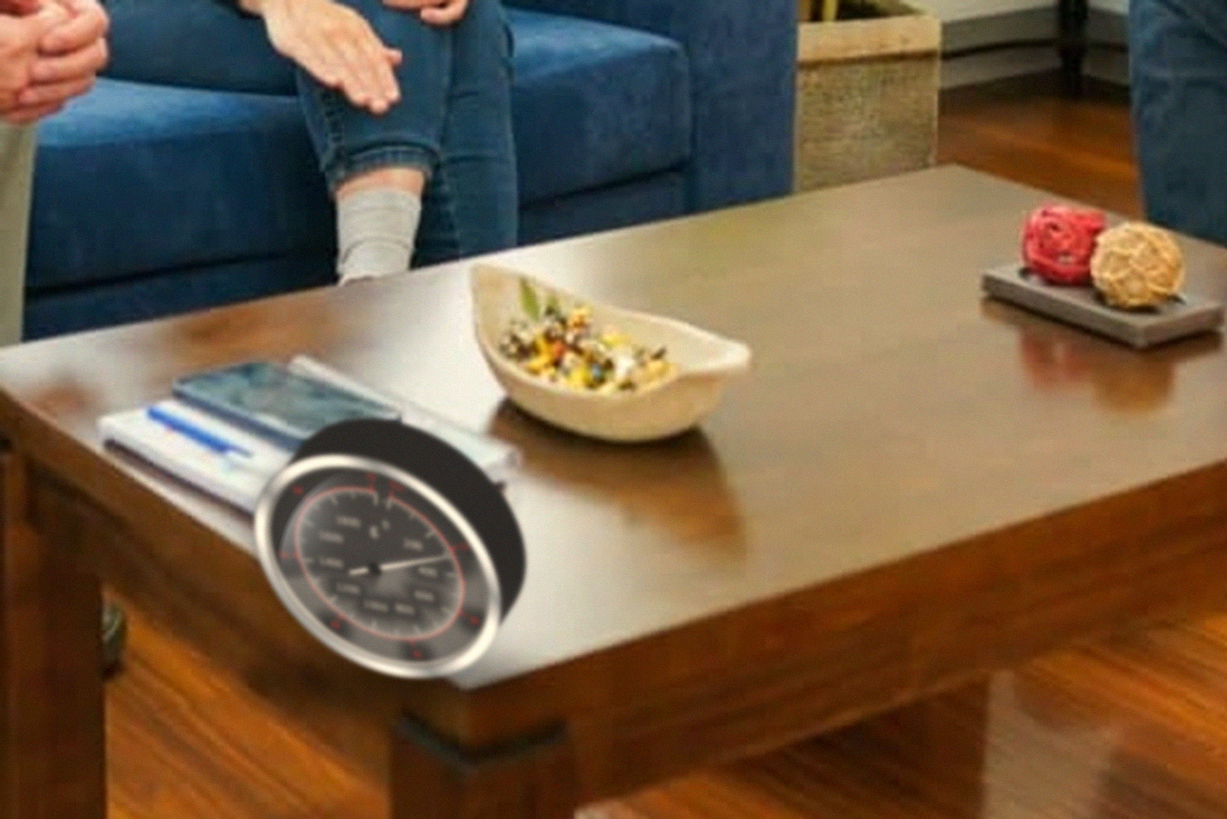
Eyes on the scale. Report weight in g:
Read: 300 g
